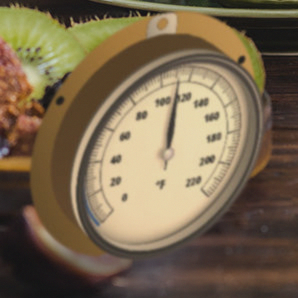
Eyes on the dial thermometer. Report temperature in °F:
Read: 110 °F
